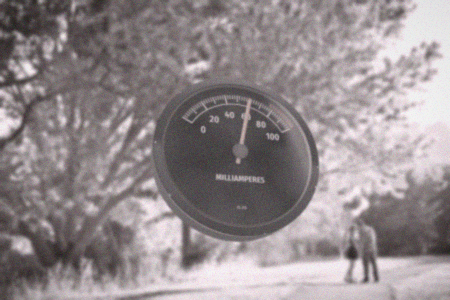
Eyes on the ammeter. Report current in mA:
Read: 60 mA
